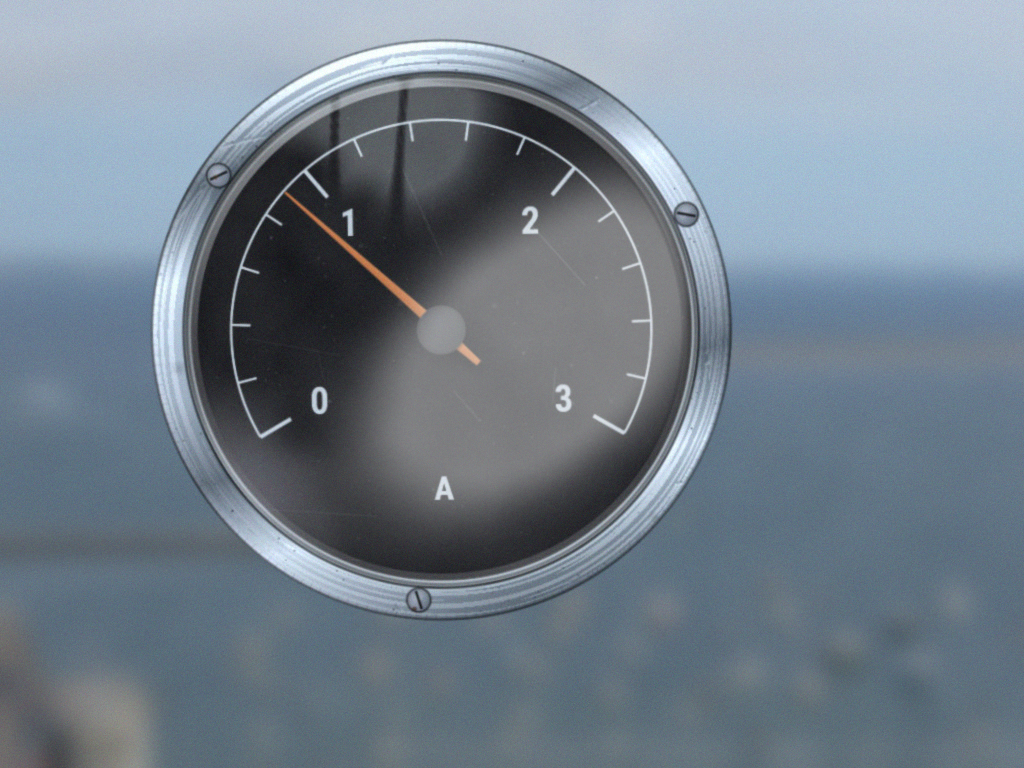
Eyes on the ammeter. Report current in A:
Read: 0.9 A
